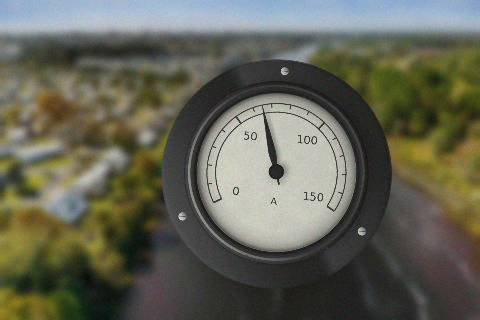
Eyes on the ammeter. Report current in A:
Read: 65 A
